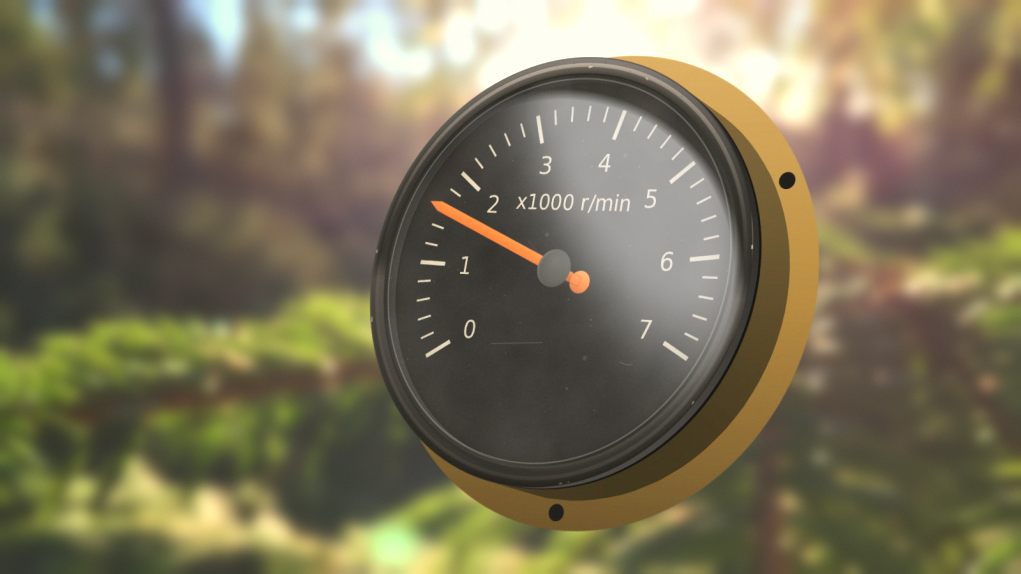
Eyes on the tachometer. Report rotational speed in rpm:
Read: 1600 rpm
